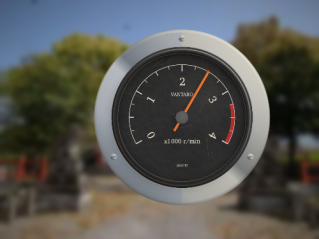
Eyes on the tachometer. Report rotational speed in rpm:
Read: 2500 rpm
